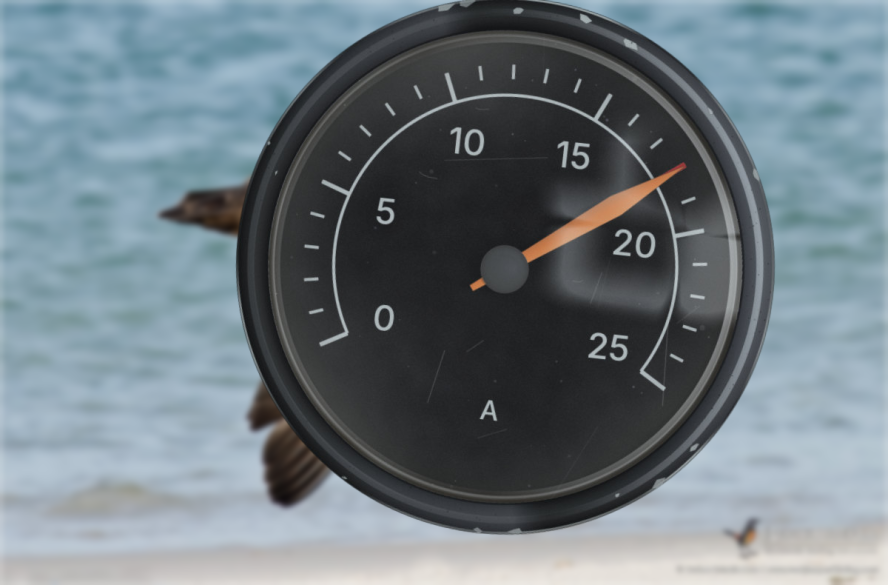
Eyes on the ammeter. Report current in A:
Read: 18 A
